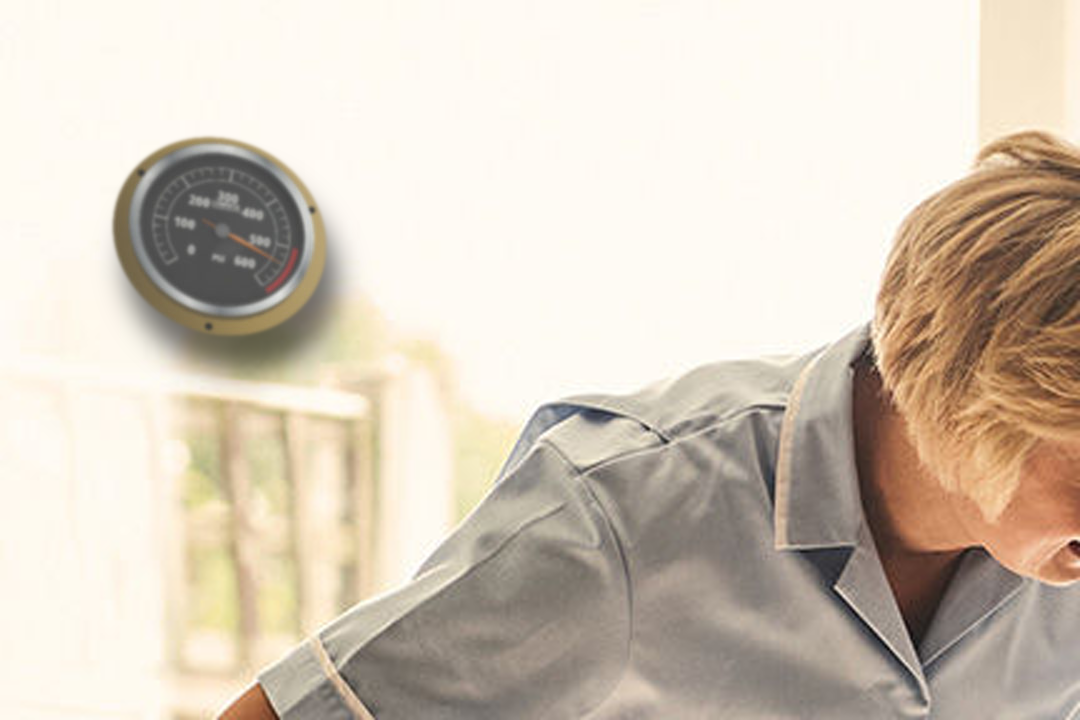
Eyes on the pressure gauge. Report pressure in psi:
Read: 540 psi
